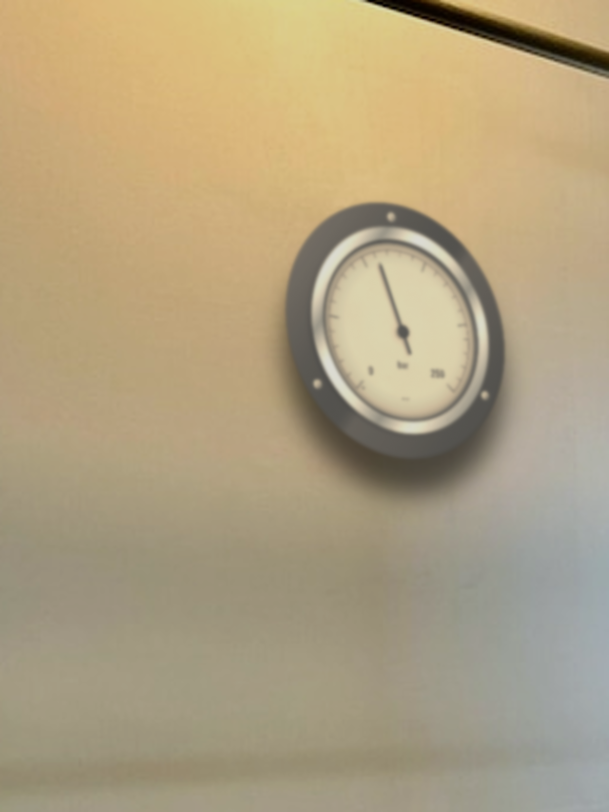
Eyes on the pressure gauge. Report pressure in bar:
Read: 110 bar
